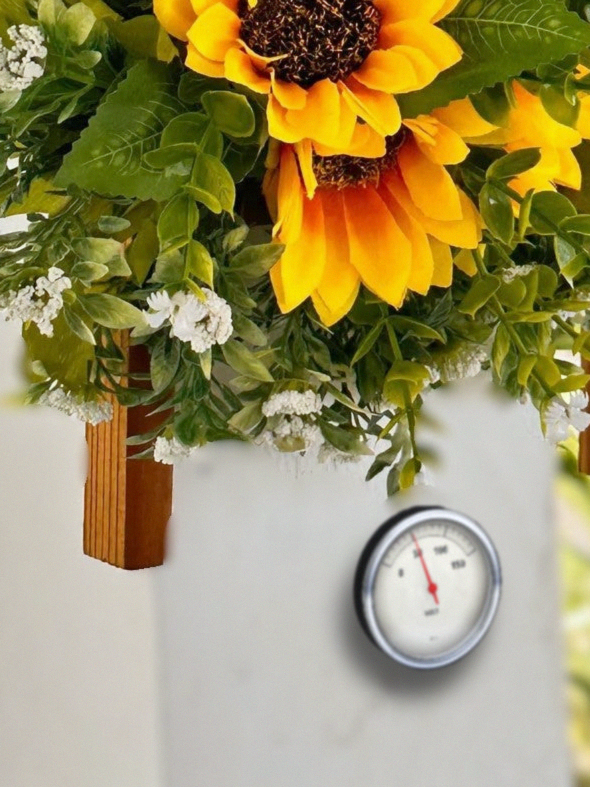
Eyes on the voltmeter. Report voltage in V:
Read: 50 V
